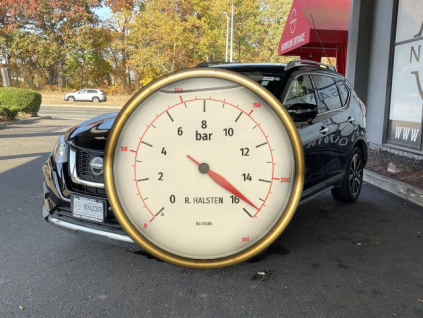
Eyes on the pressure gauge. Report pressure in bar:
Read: 15.5 bar
